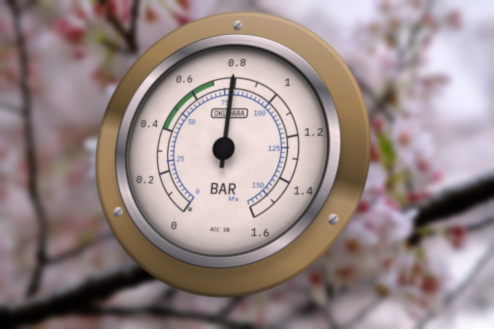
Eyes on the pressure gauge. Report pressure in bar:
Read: 0.8 bar
